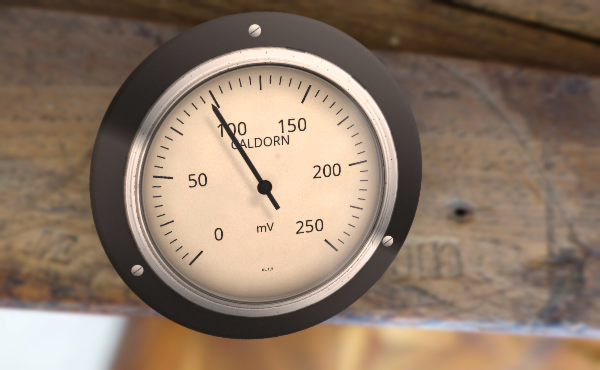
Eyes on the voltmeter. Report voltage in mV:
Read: 97.5 mV
